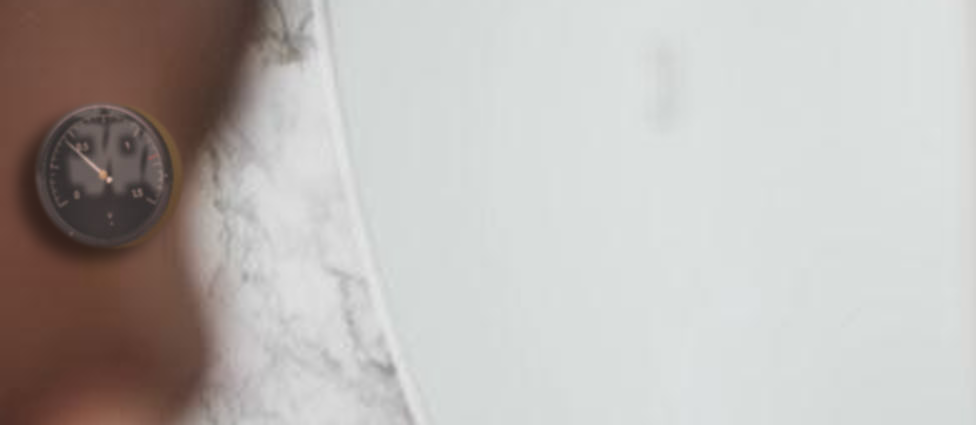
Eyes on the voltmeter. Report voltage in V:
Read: 0.45 V
